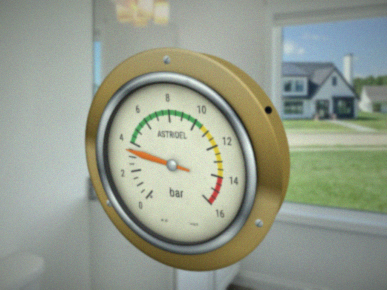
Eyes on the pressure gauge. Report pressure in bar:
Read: 3.5 bar
